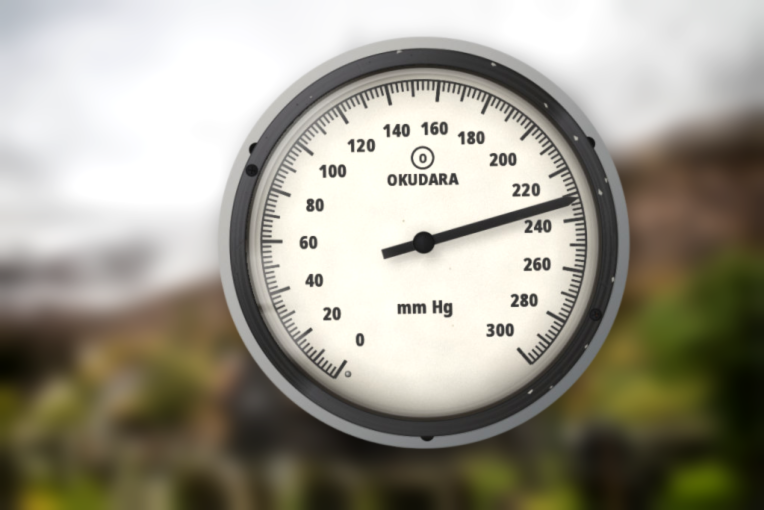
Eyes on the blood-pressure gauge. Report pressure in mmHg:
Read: 232 mmHg
